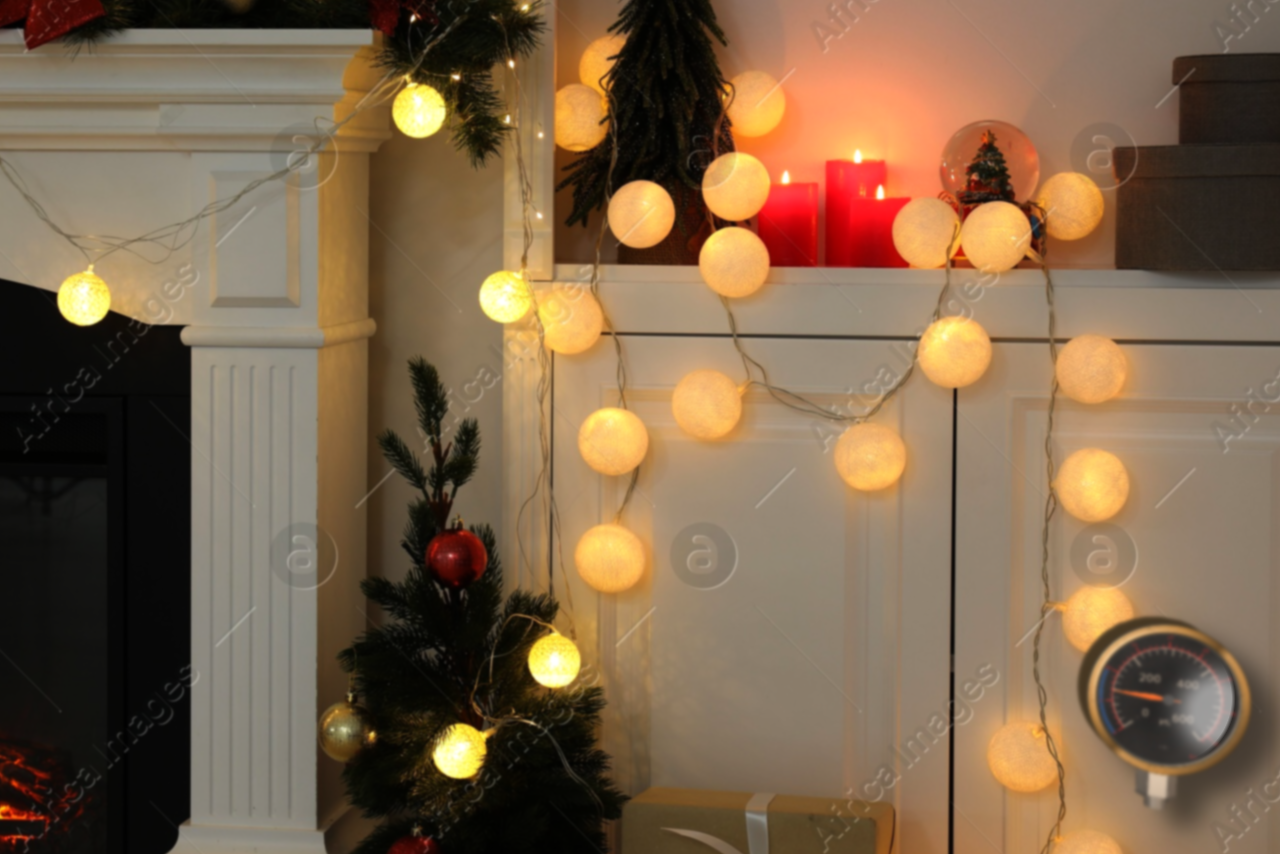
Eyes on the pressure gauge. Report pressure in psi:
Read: 100 psi
